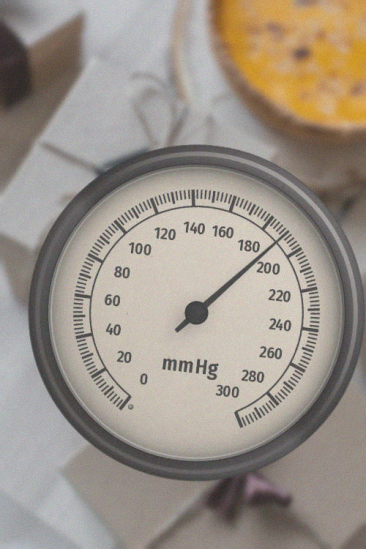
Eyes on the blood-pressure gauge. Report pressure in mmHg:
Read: 190 mmHg
